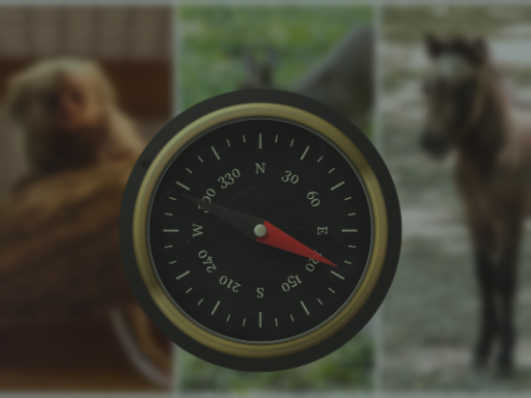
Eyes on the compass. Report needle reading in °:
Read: 115 °
